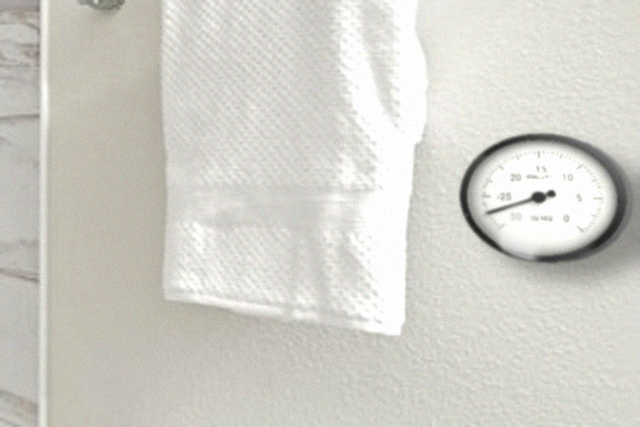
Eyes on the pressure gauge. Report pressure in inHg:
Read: -27.5 inHg
